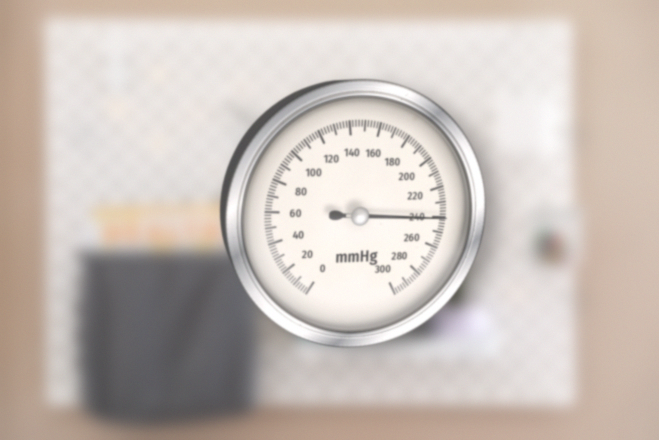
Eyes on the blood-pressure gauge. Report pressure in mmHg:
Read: 240 mmHg
